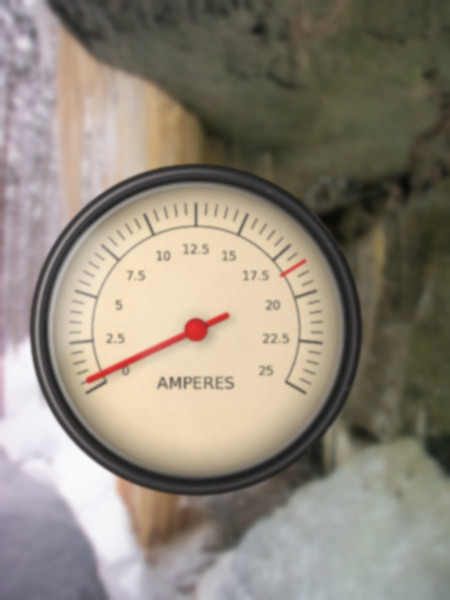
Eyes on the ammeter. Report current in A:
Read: 0.5 A
